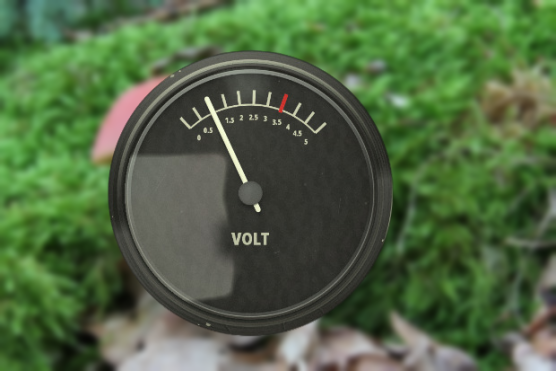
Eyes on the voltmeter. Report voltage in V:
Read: 1 V
